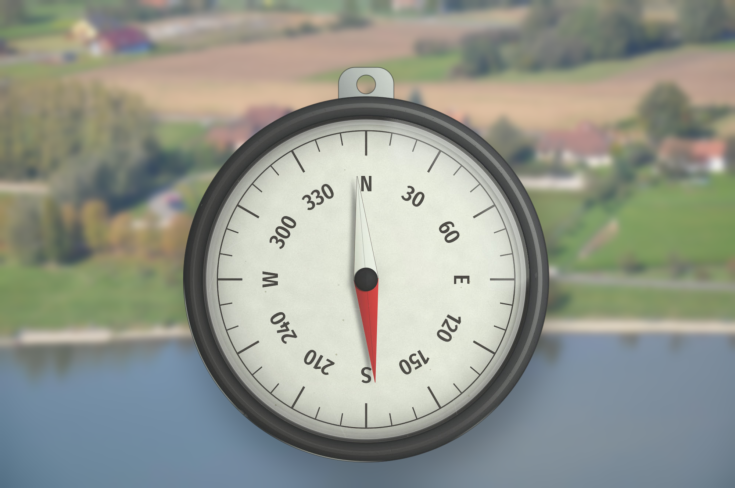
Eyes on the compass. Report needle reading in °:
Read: 175 °
